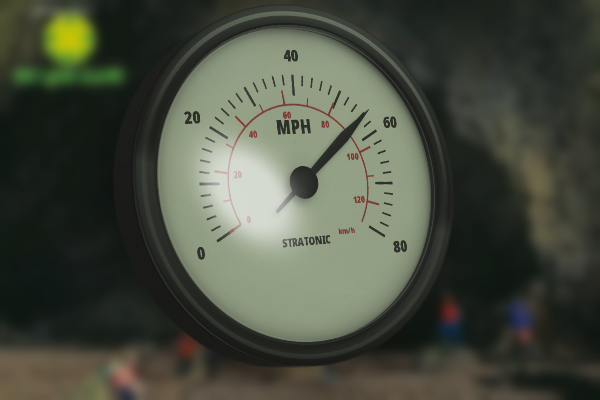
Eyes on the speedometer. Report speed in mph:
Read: 56 mph
